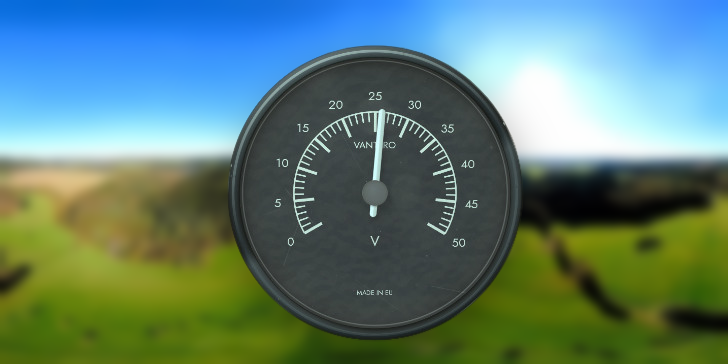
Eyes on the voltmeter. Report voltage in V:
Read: 26 V
